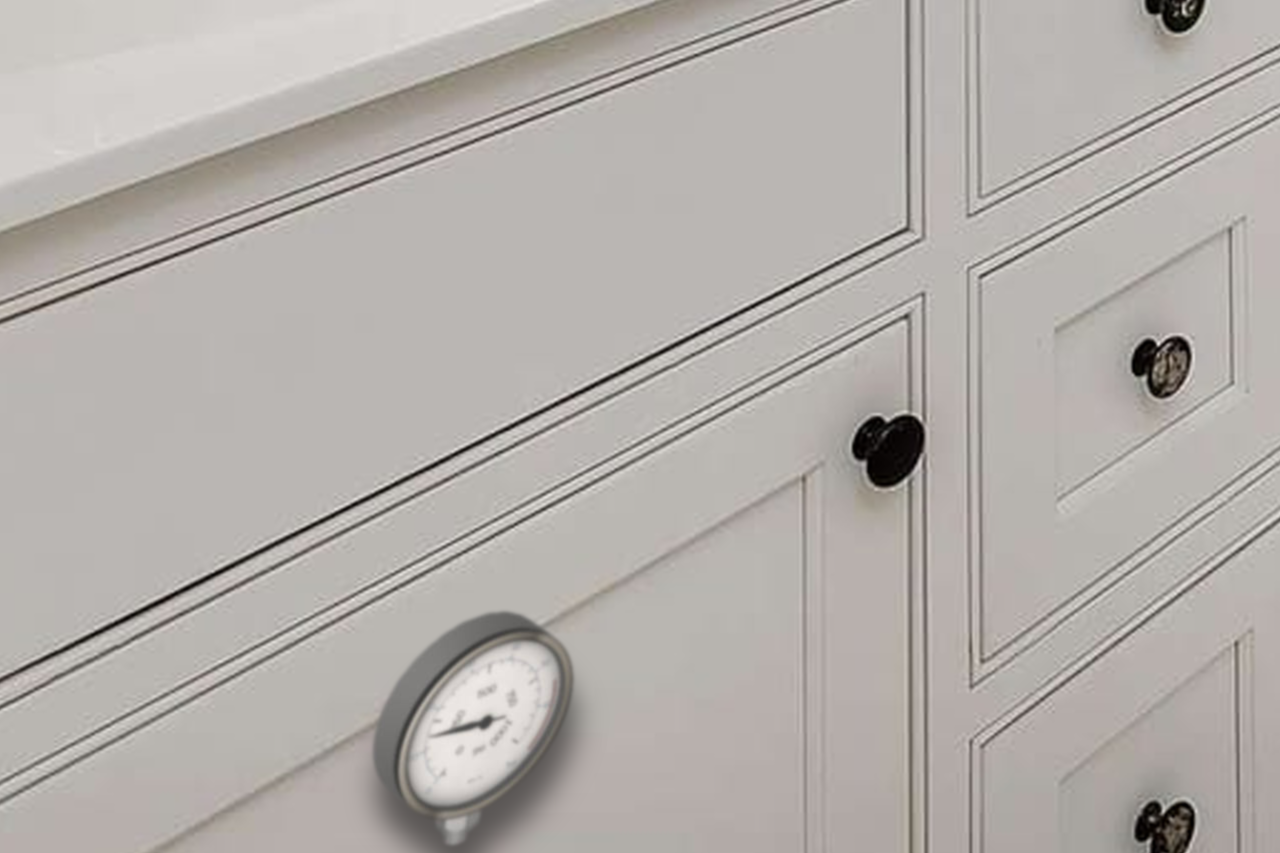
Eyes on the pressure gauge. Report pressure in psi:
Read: 200 psi
